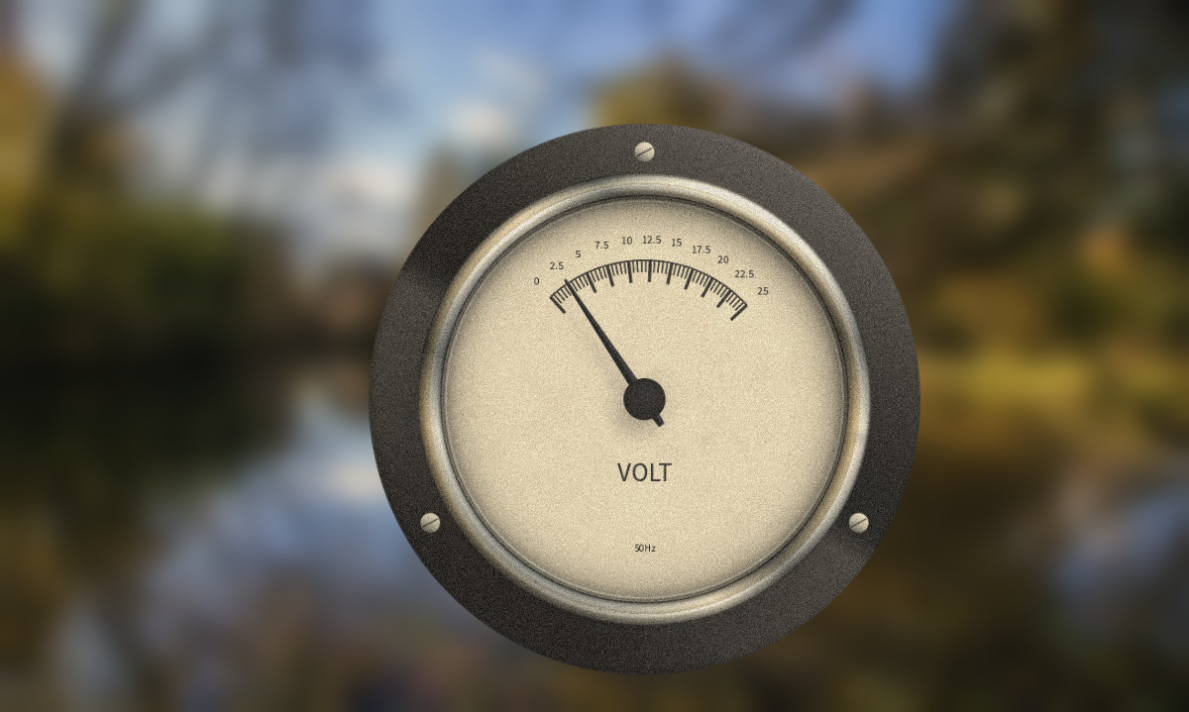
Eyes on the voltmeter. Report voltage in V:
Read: 2.5 V
